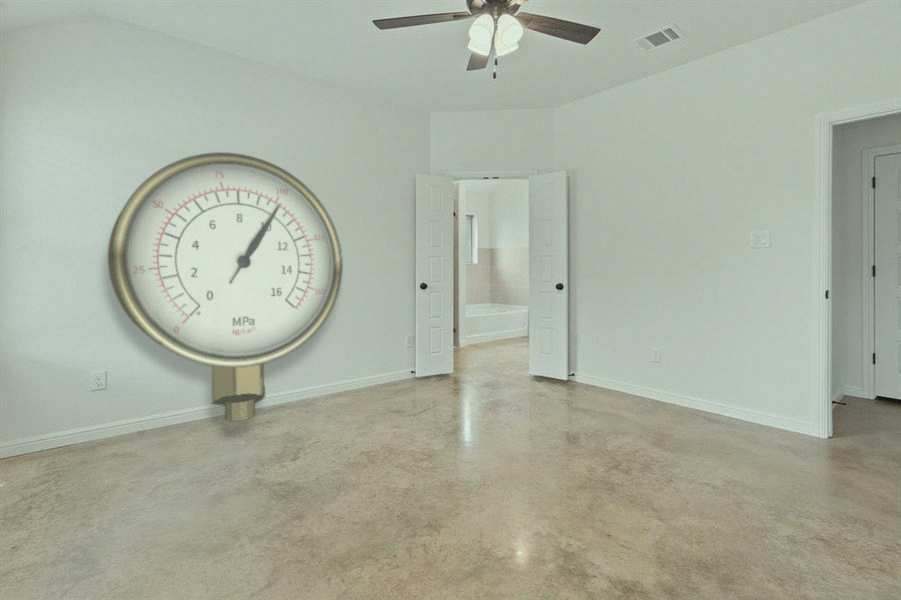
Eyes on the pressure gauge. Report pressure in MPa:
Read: 10 MPa
